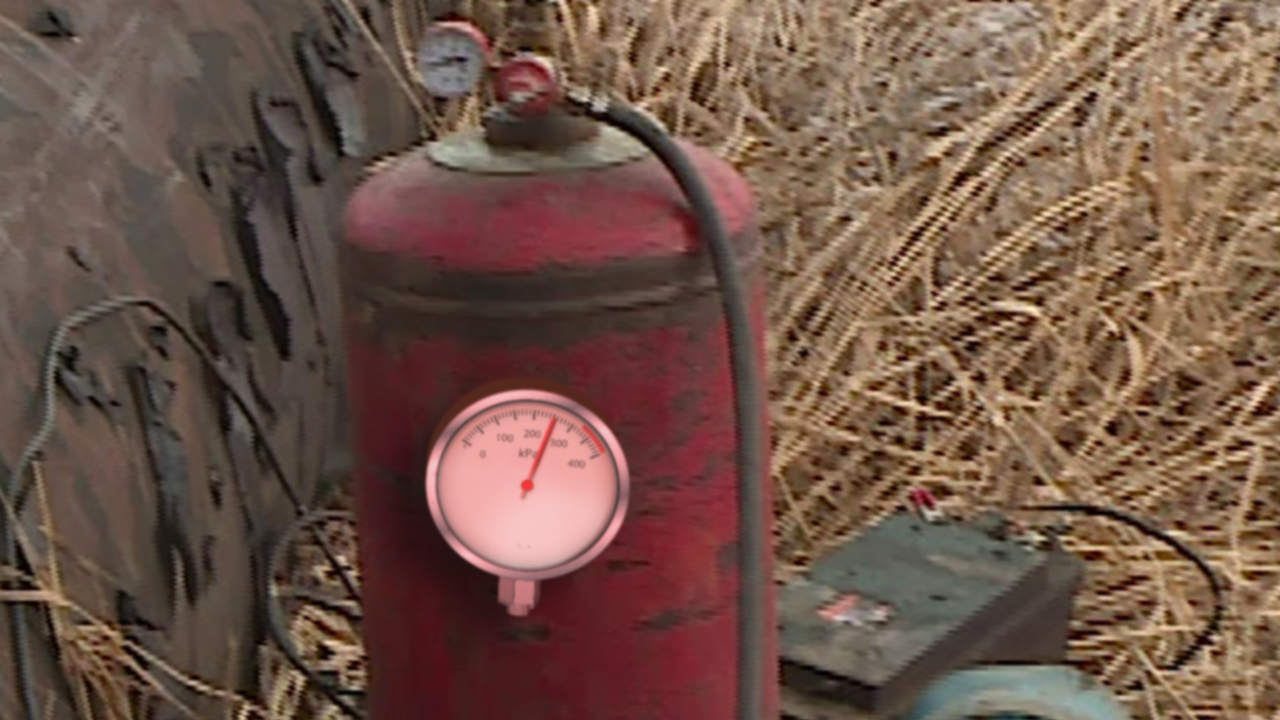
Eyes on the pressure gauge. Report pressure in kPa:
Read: 250 kPa
